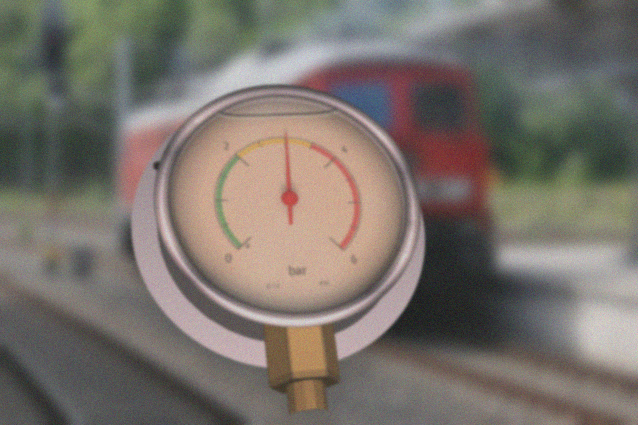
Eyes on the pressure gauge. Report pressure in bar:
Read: 3 bar
